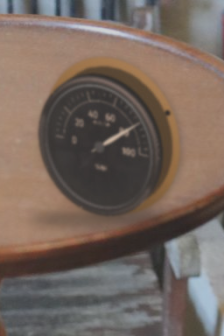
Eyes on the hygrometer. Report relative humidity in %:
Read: 80 %
